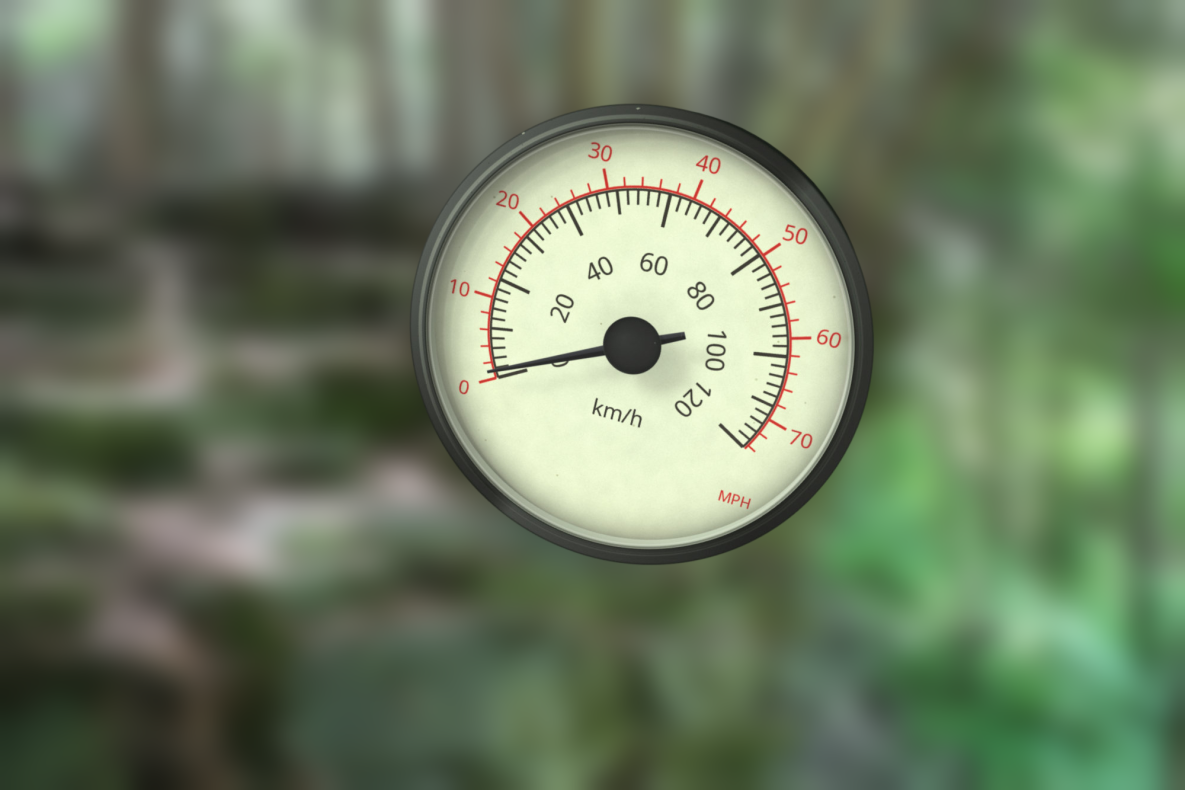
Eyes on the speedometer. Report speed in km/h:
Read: 2 km/h
